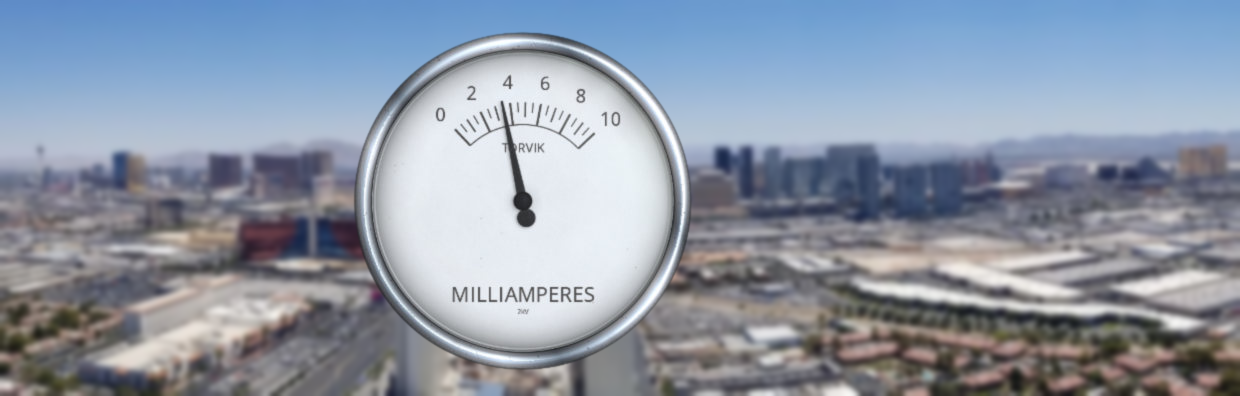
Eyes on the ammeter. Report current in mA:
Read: 3.5 mA
